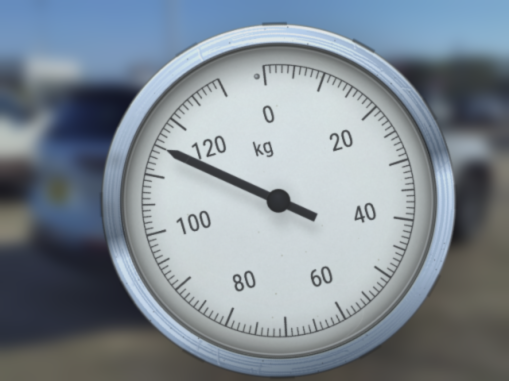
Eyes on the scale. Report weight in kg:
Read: 115 kg
